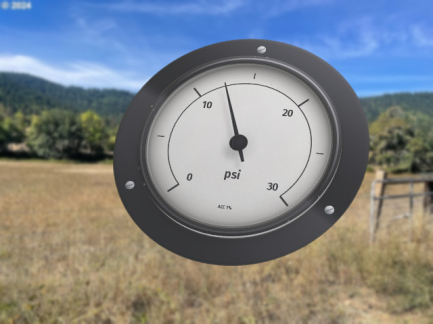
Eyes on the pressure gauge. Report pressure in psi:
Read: 12.5 psi
